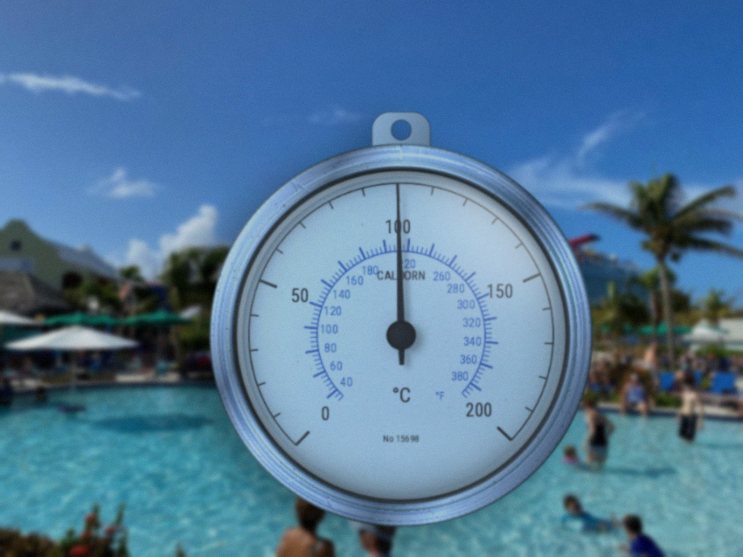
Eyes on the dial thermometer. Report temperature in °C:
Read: 100 °C
